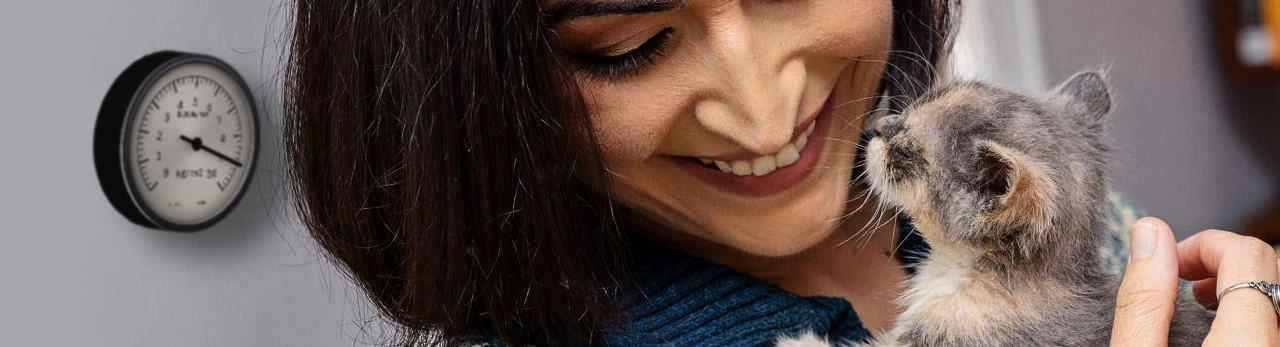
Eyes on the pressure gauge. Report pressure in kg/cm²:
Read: 9 kg/cm²
